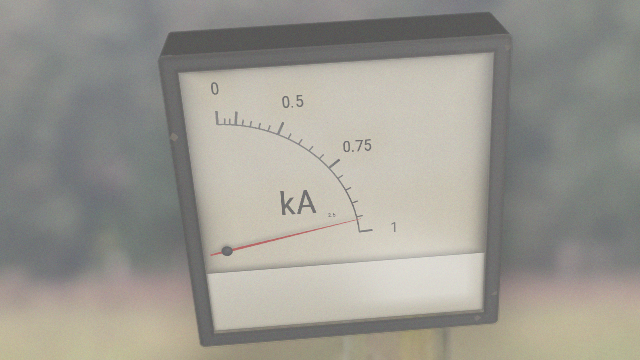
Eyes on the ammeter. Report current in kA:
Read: 0.95 kA
